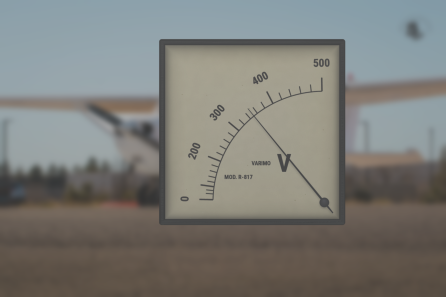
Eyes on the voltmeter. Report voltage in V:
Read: 350 V
